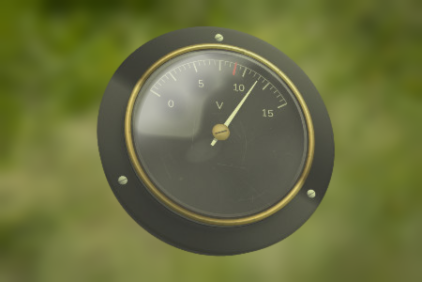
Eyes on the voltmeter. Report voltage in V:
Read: 11.5 V
